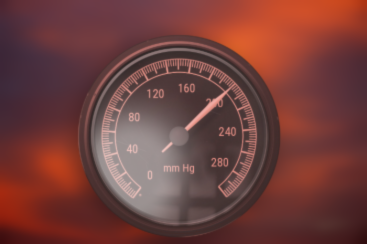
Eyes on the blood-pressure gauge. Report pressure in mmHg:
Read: 200 mmHg
